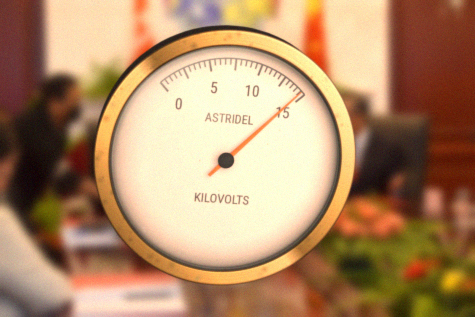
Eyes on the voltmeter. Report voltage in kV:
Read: 14.5 kV
